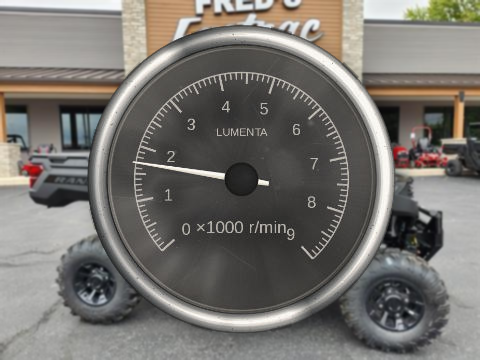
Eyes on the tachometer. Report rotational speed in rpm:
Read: 1700 rpm
